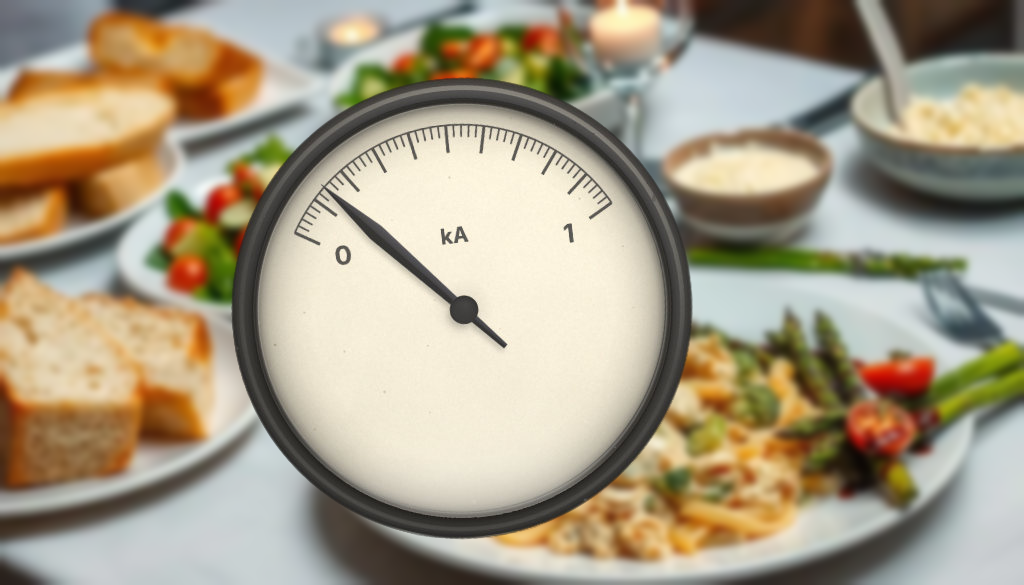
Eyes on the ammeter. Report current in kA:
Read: 0.14 kA
